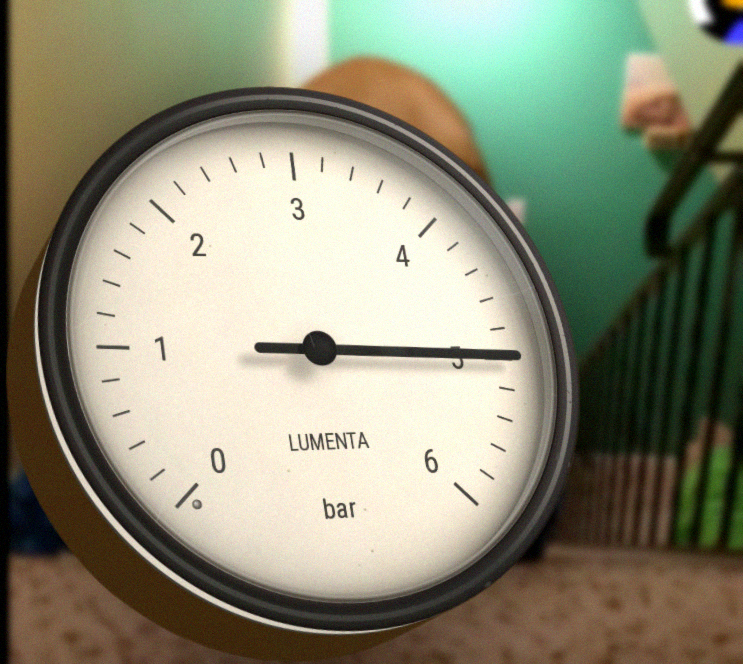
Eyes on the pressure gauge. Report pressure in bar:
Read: 5 bar
